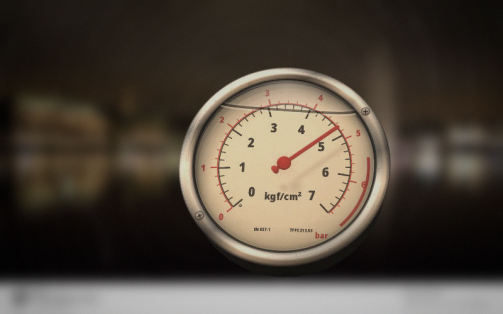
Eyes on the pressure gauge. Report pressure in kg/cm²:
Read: 4.8 kg/cm²
